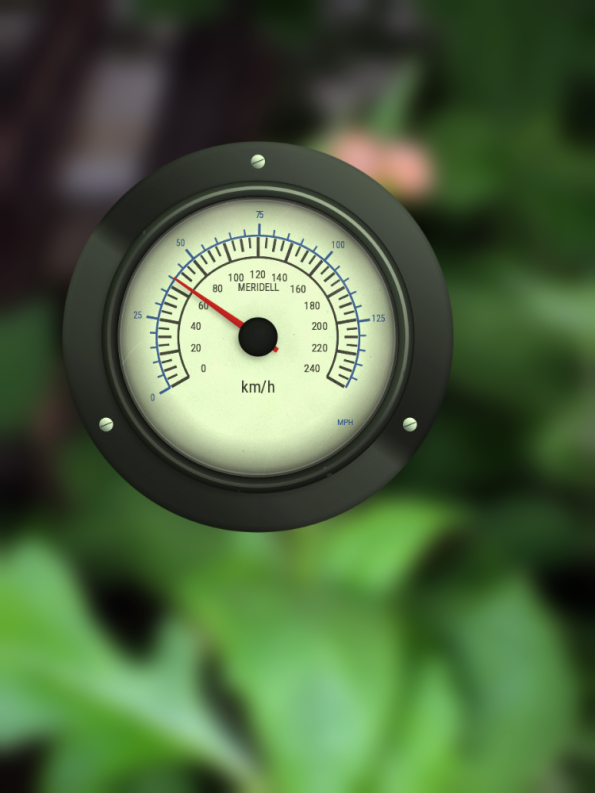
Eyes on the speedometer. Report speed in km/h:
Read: 65 km/h
